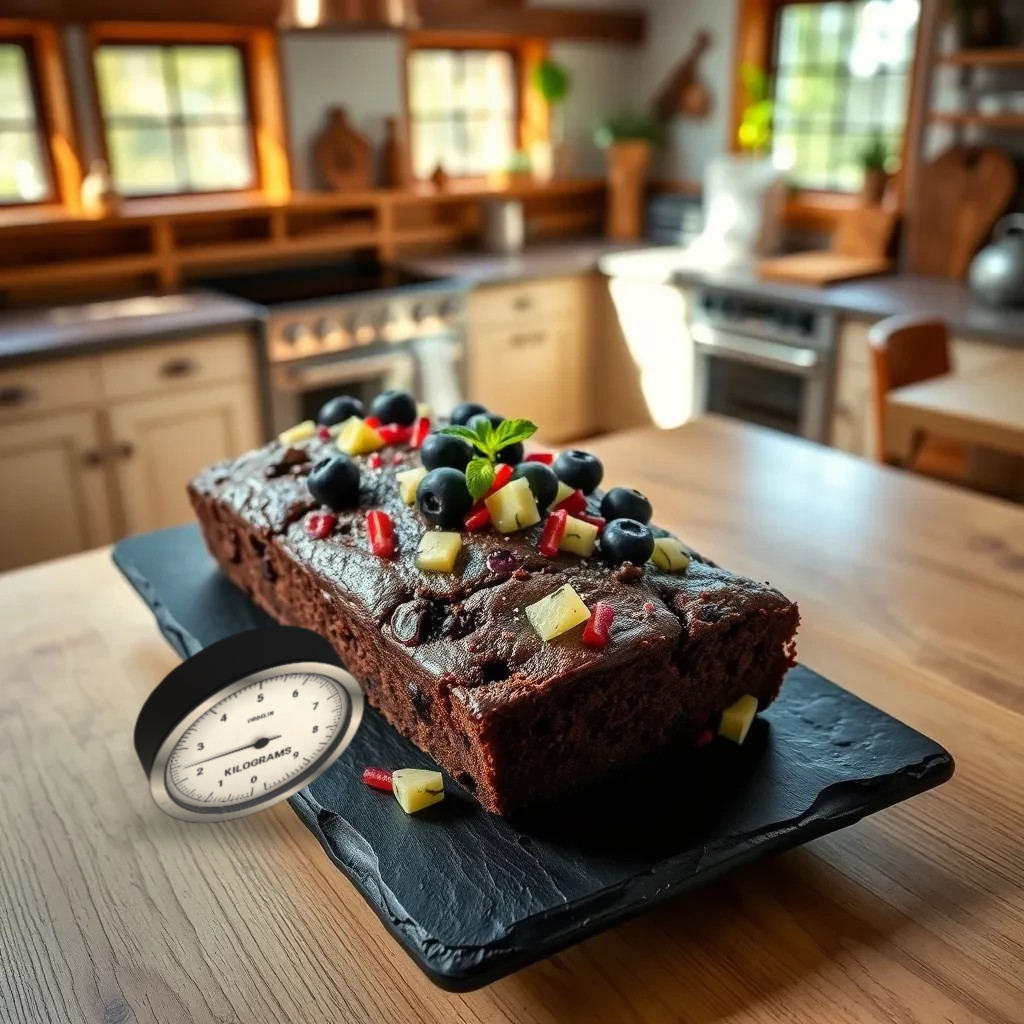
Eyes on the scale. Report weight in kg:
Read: 2.5 kg
